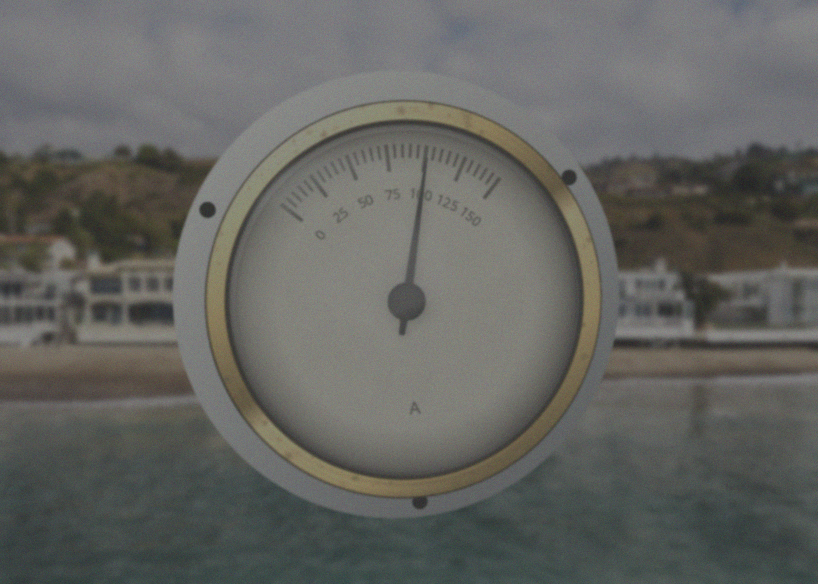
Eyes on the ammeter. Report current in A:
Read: 100 A
